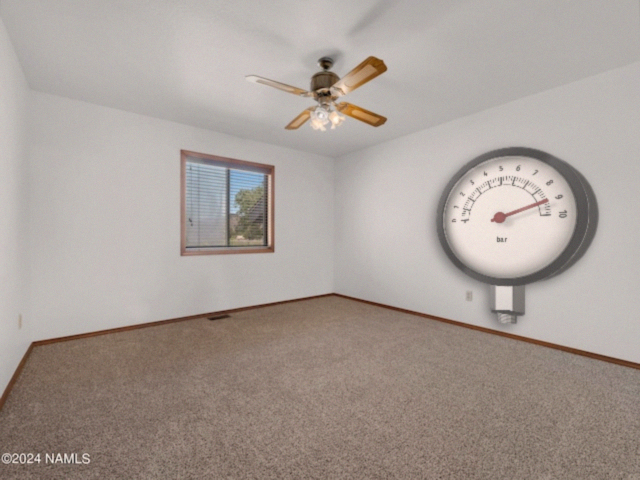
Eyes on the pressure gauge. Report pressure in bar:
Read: 9 bar
